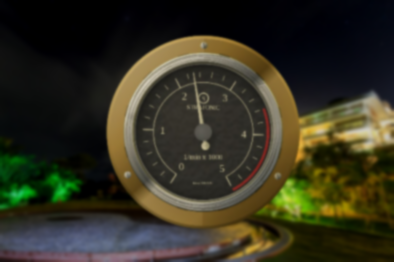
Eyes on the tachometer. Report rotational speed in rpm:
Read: 2300 rpm
